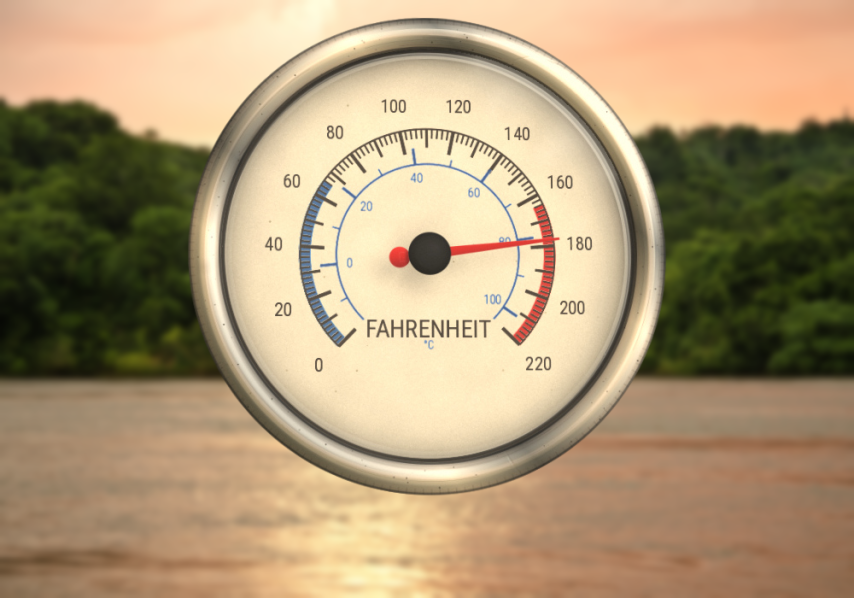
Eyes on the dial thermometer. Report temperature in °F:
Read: 178 °F
